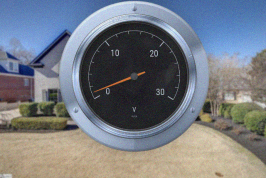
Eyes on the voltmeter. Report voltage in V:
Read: 1 V
